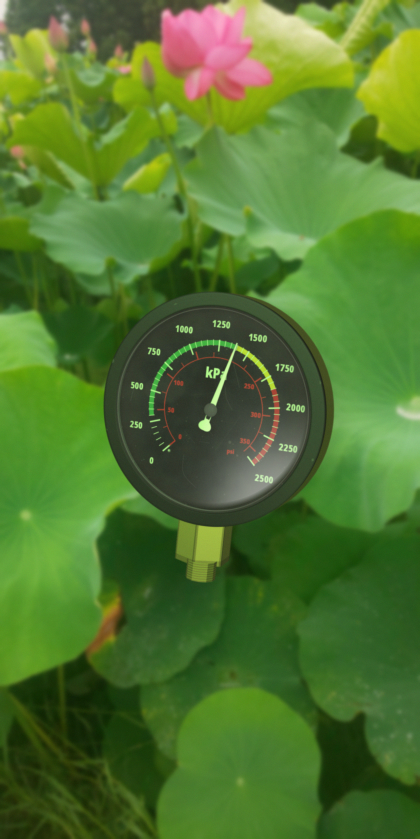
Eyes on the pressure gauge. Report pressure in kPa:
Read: 1400 kPa
